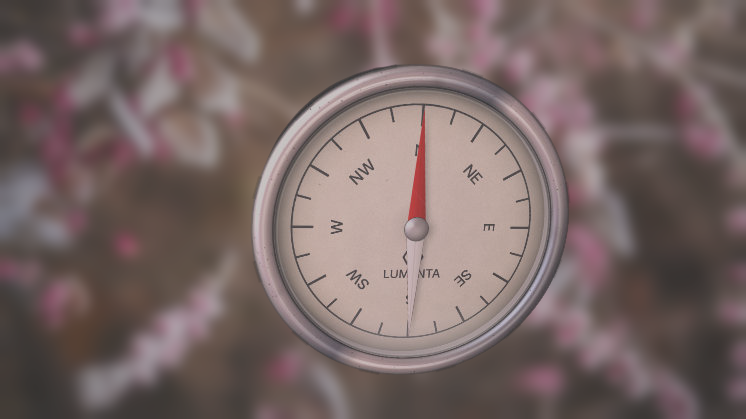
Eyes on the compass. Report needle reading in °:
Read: 0 °
